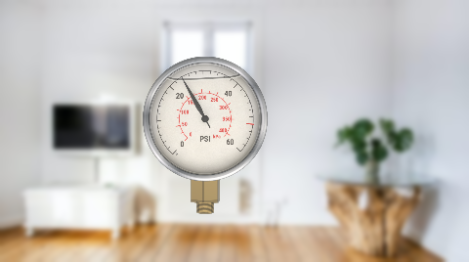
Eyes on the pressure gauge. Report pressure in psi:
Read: 24 psi
